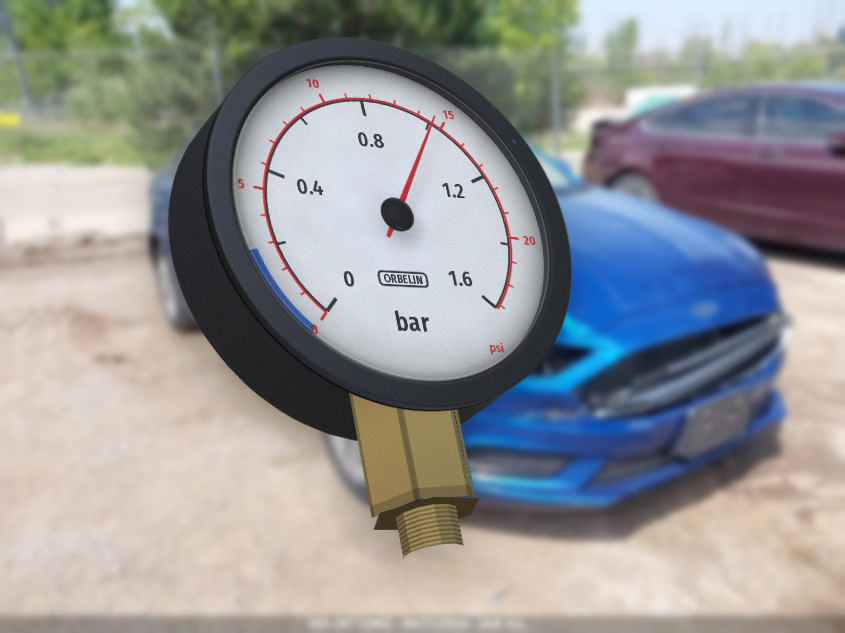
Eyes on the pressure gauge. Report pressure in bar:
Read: 1 bar
